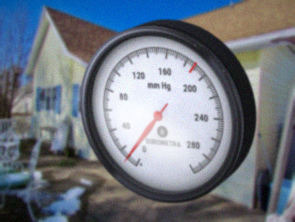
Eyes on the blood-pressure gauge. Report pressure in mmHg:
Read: 10 mmHg
